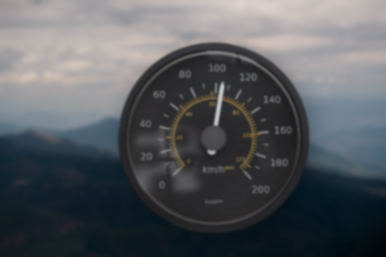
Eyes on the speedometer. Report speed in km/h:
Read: 105 km/h
